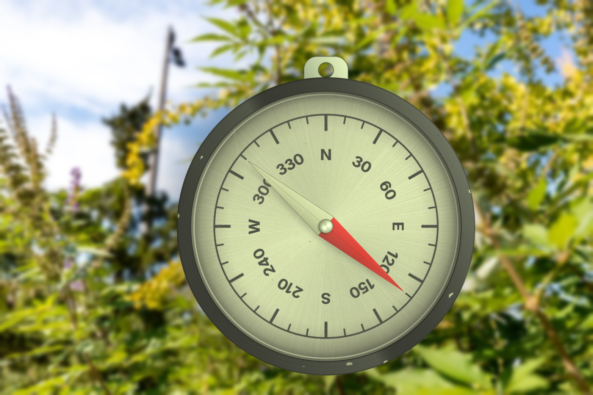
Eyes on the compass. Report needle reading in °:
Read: 130 °
